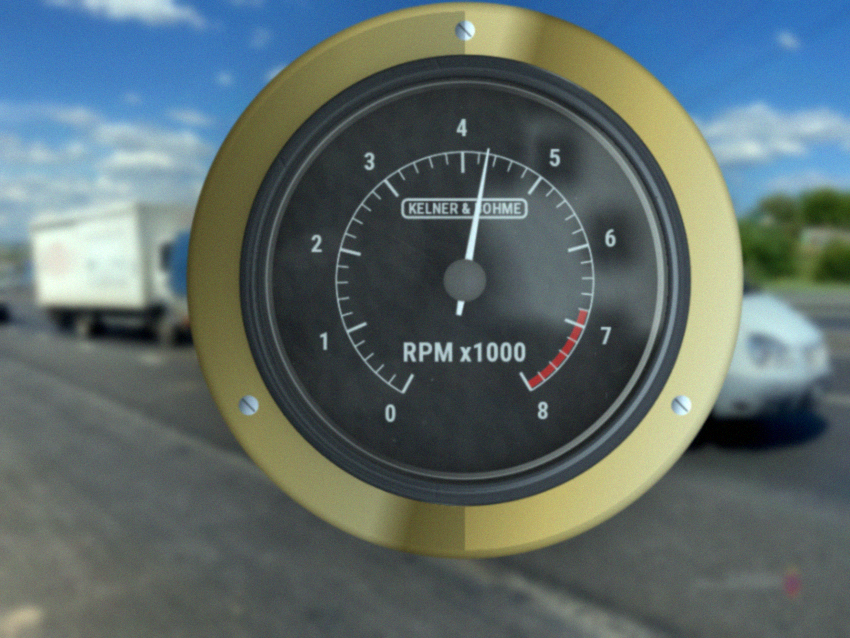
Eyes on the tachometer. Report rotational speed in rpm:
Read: 4300 rpm
